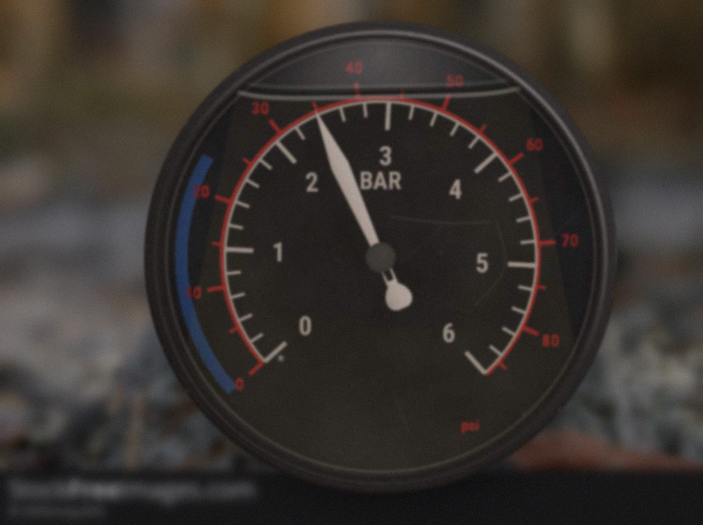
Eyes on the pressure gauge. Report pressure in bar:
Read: 2.4 bar
